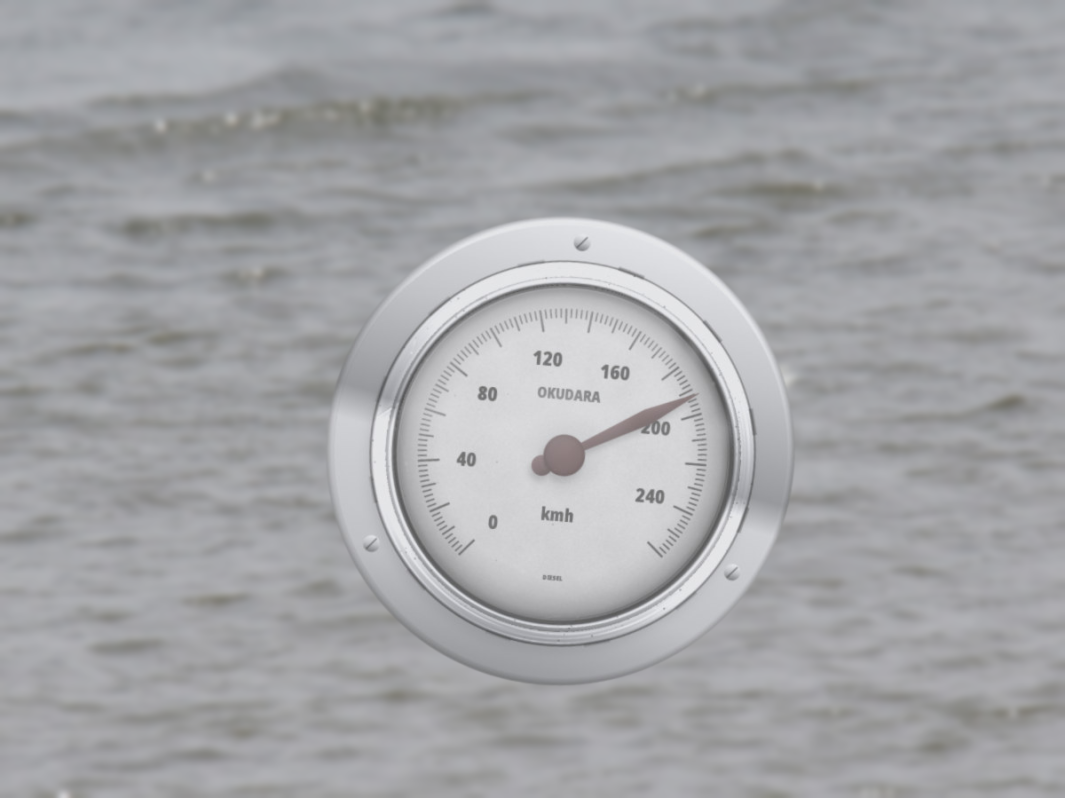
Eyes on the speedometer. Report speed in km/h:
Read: 192 km/h
